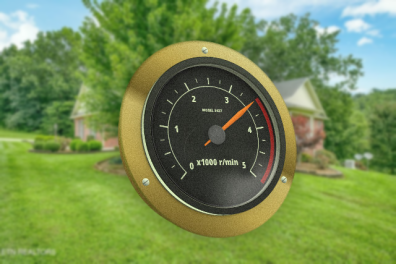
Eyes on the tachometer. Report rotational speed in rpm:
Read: 3500 rpm
